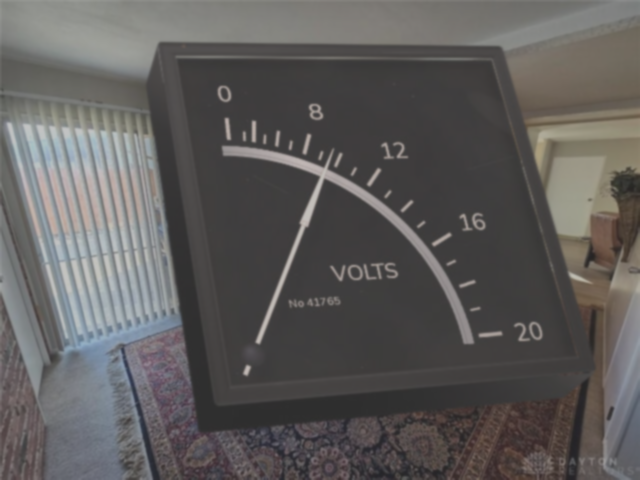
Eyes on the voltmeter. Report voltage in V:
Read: 9.5 V
